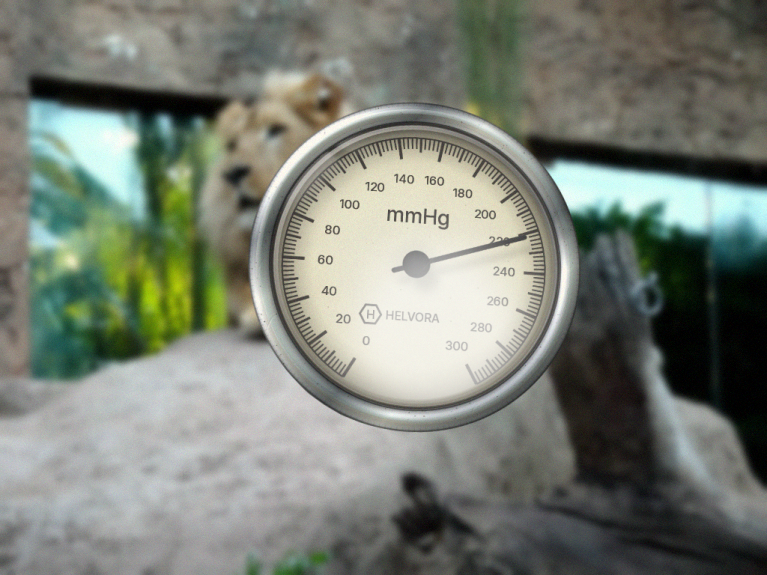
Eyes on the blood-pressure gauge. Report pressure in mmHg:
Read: 222 mmHg
